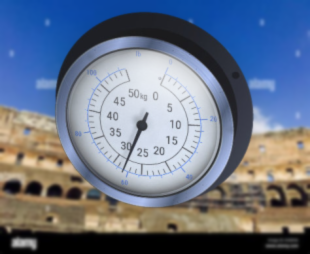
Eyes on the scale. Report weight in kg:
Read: 28 kg
